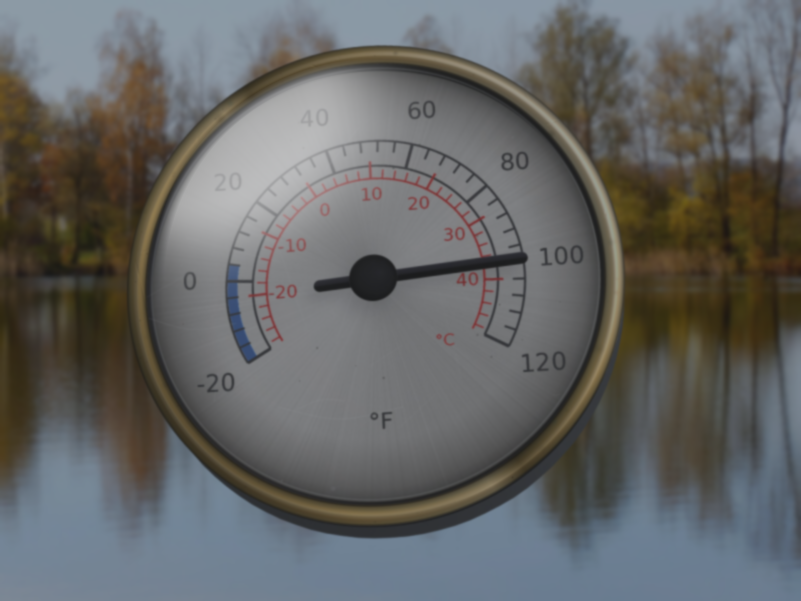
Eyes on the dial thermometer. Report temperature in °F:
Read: 100 °F
